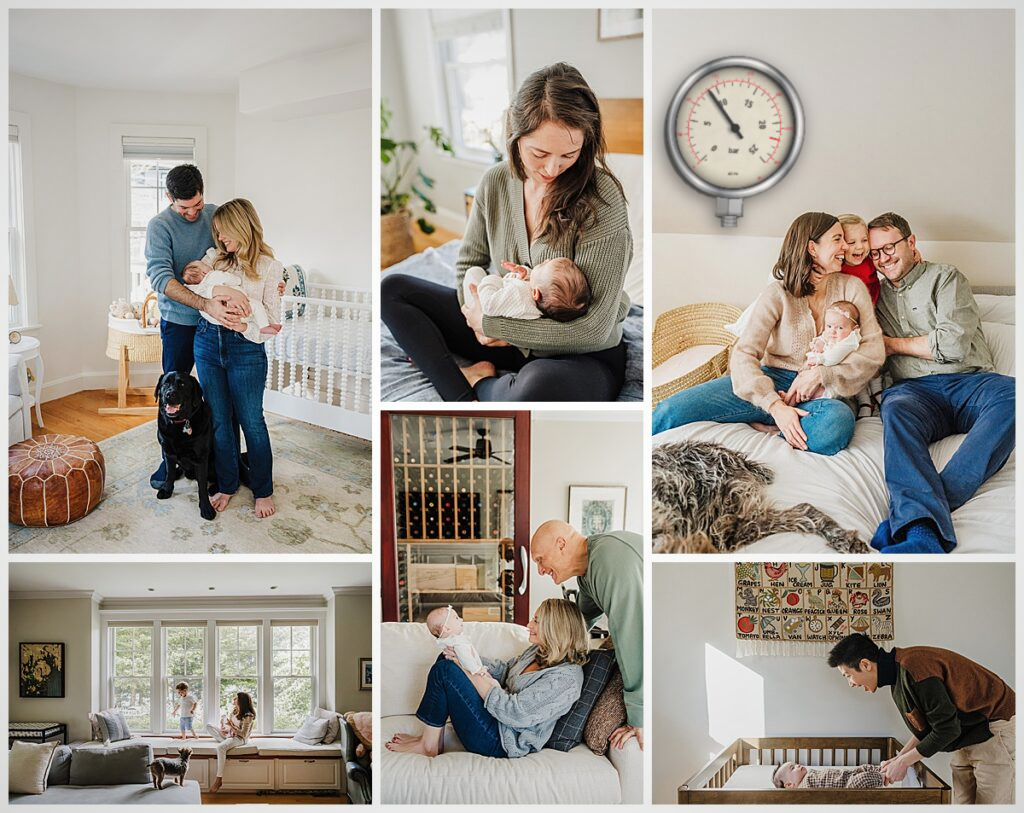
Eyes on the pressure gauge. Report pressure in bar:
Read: 9 bar
